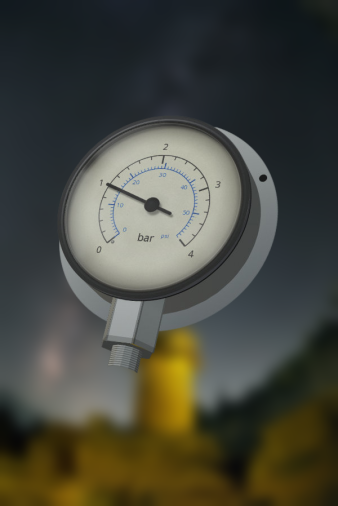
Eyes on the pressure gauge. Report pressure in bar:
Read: 1 bar
